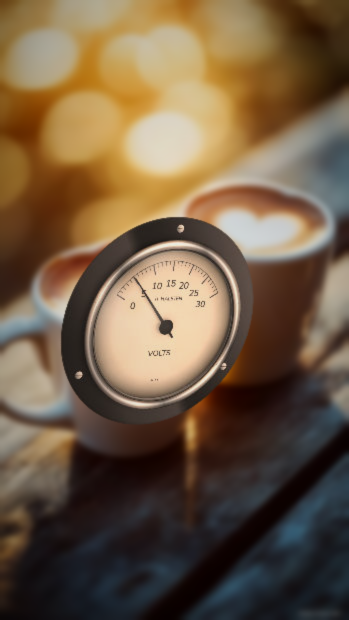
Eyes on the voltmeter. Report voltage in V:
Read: 5 V
